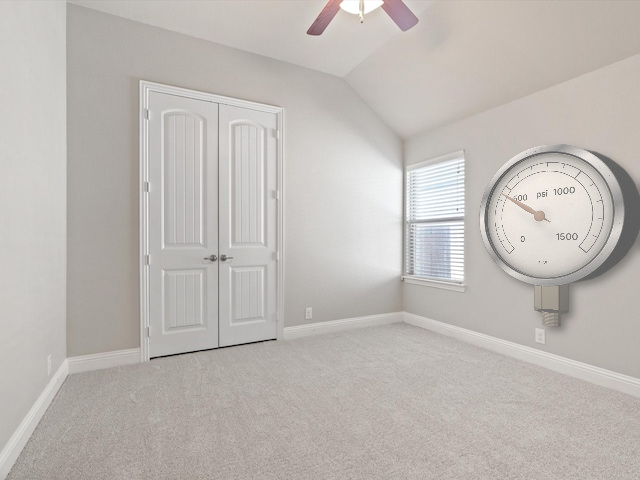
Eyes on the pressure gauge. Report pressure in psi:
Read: 450 psi
